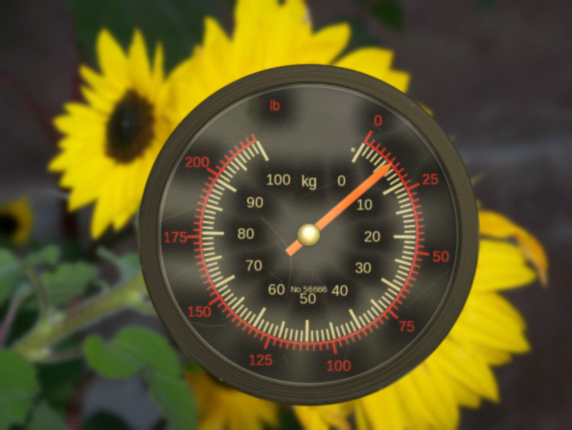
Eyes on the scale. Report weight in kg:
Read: 6 kg
